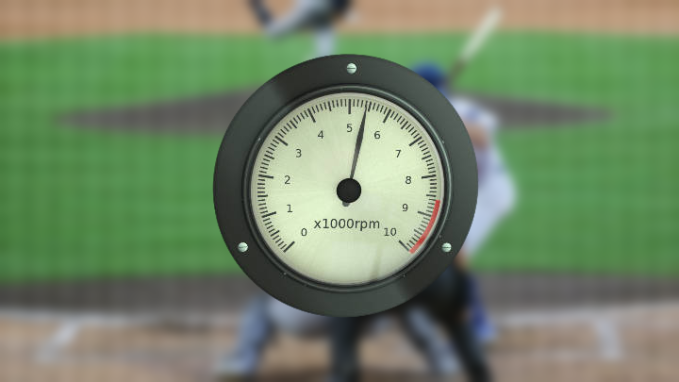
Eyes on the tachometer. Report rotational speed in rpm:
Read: 5400 rpm
